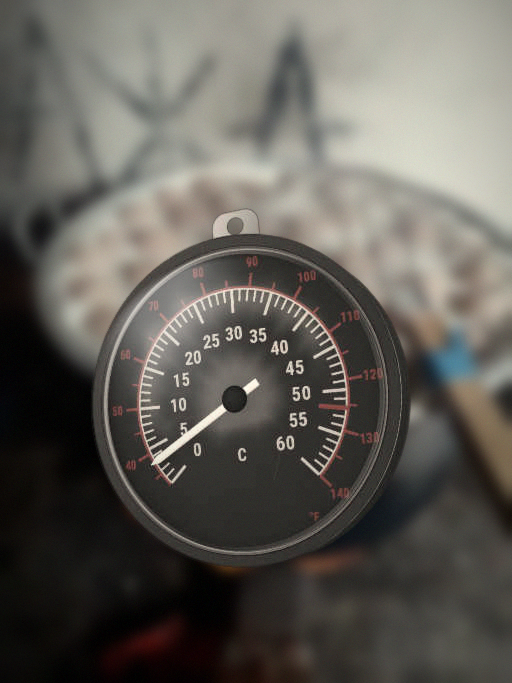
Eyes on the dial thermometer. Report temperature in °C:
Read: 3 °C
